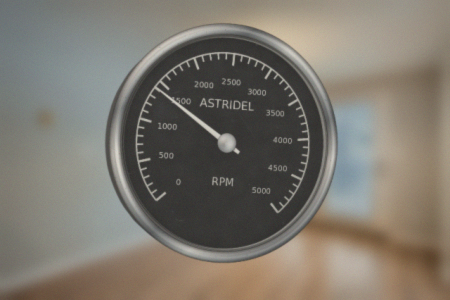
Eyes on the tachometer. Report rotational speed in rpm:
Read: 1400 rpm
